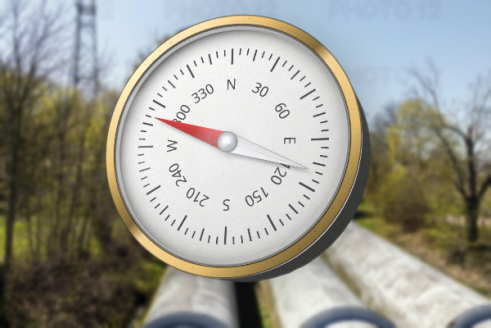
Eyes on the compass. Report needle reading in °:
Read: 290 °
